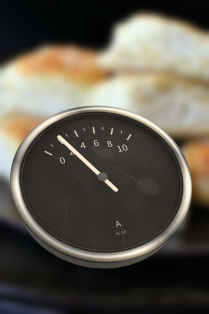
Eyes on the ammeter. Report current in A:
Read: 2 A
